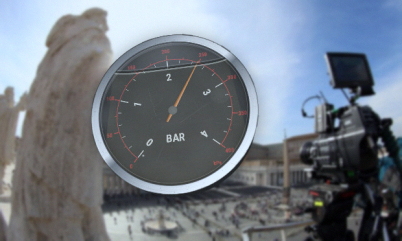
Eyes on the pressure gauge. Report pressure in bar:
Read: 2.5 bar
